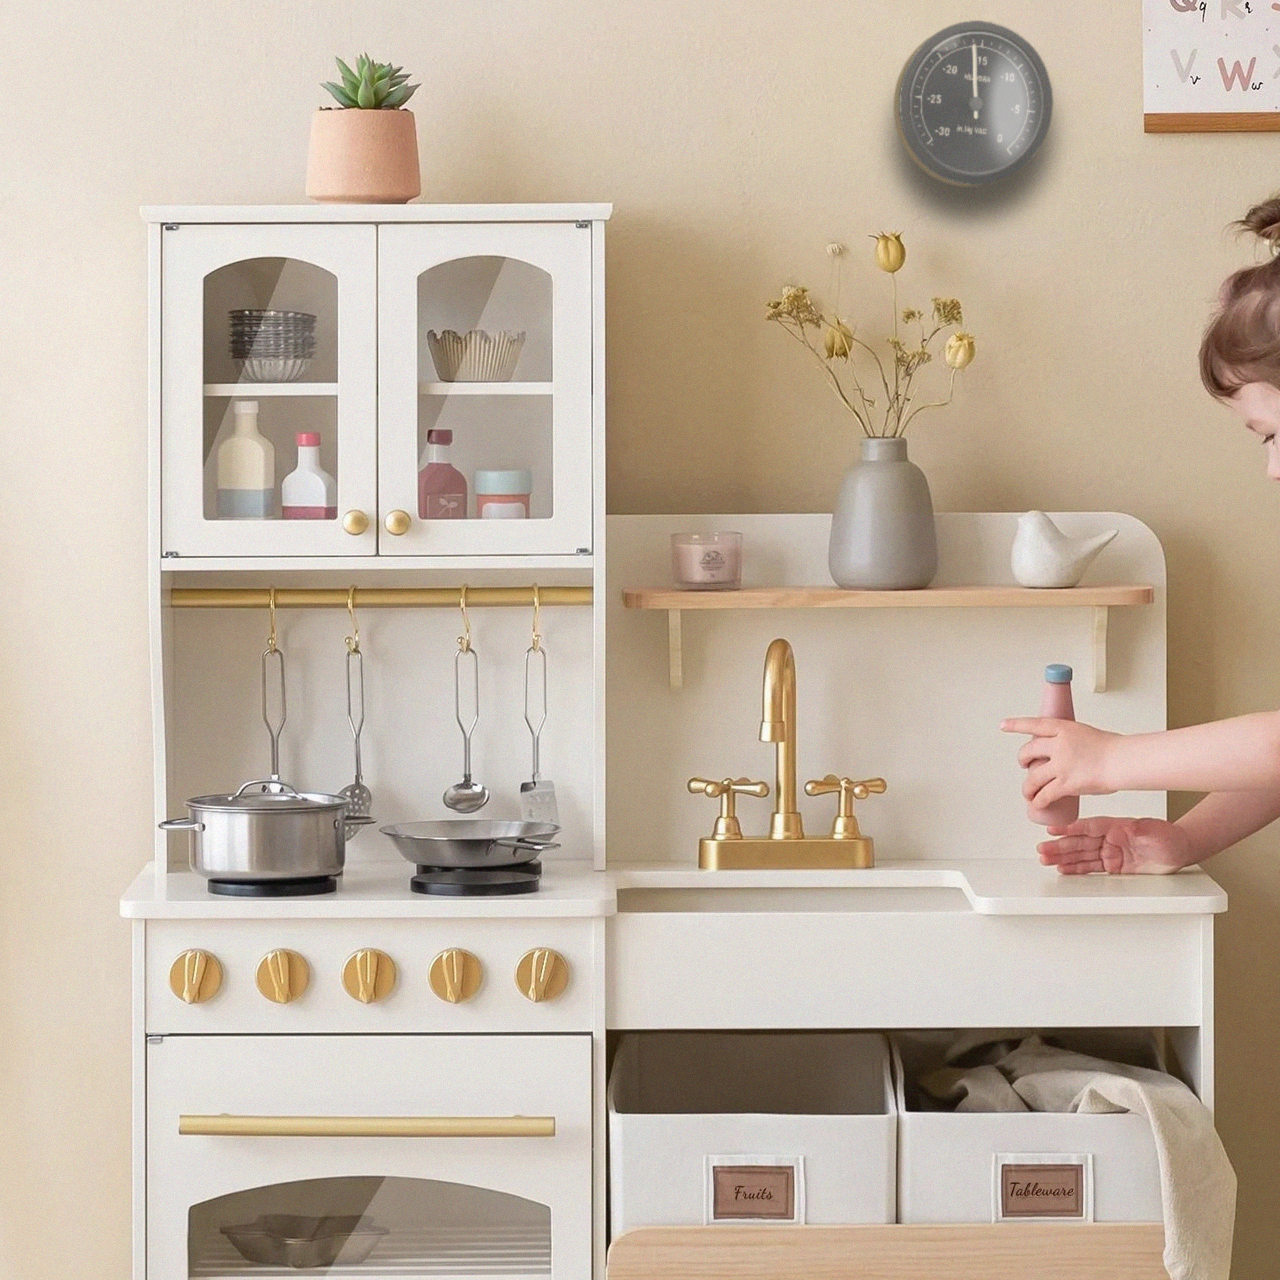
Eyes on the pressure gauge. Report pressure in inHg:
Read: -16 inHg
